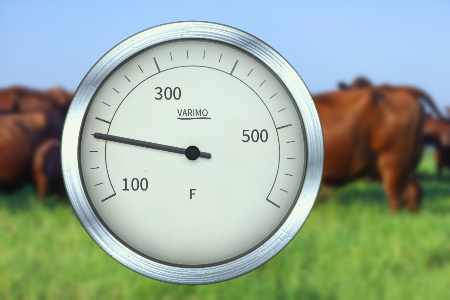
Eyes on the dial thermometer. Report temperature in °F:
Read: 180 °F
